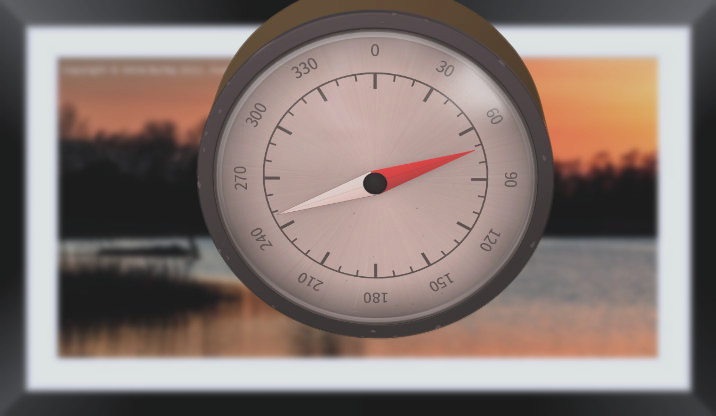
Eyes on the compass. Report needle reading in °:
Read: 70 °
